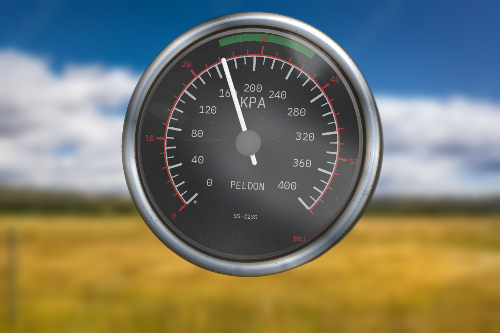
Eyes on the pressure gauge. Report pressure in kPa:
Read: 170 kPa
